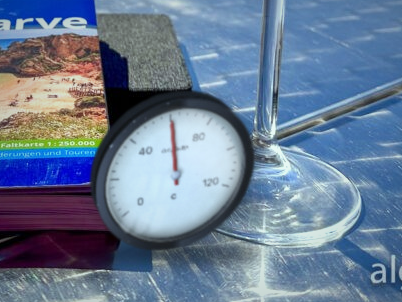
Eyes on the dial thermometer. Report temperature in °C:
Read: 60 °C
